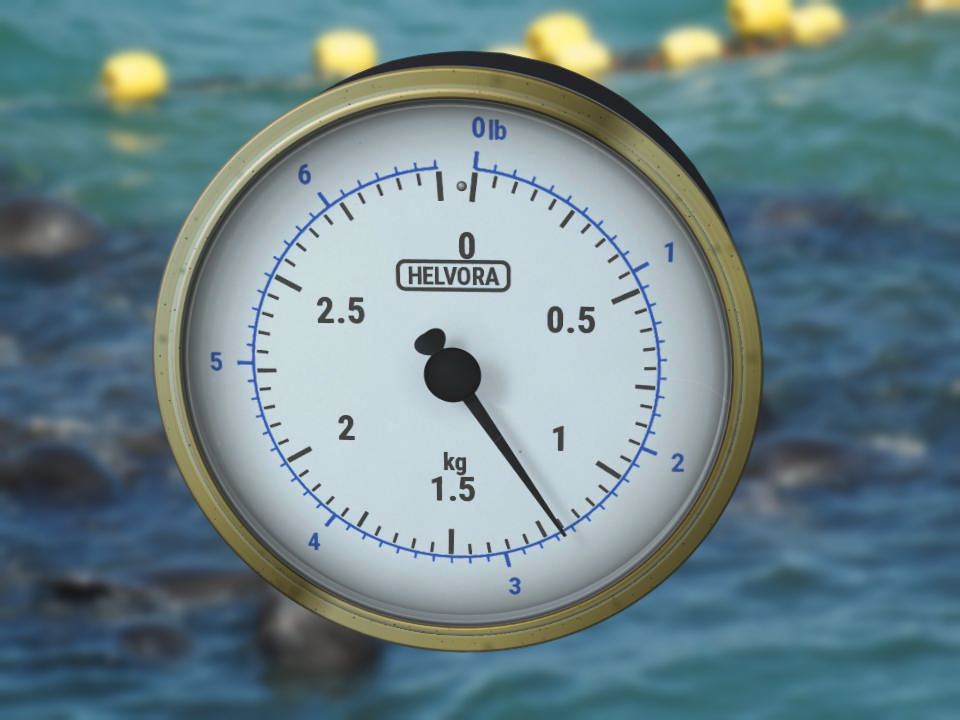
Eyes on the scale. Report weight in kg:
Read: 1.2 kg
